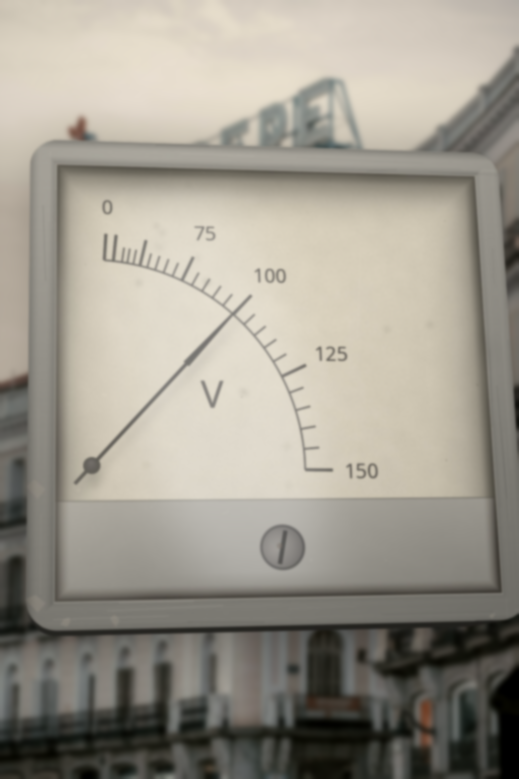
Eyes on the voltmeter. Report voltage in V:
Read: 100 V
